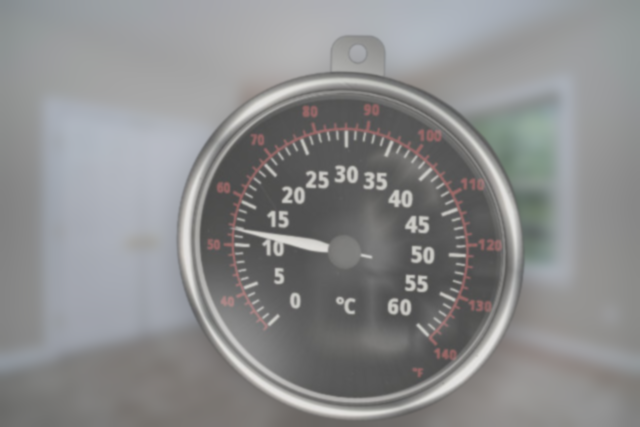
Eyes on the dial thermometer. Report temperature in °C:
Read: 12 °C
